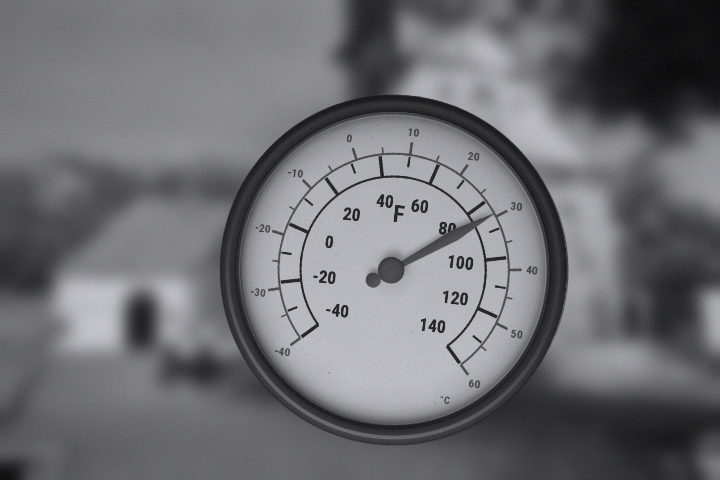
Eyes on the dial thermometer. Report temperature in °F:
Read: 85 °F
